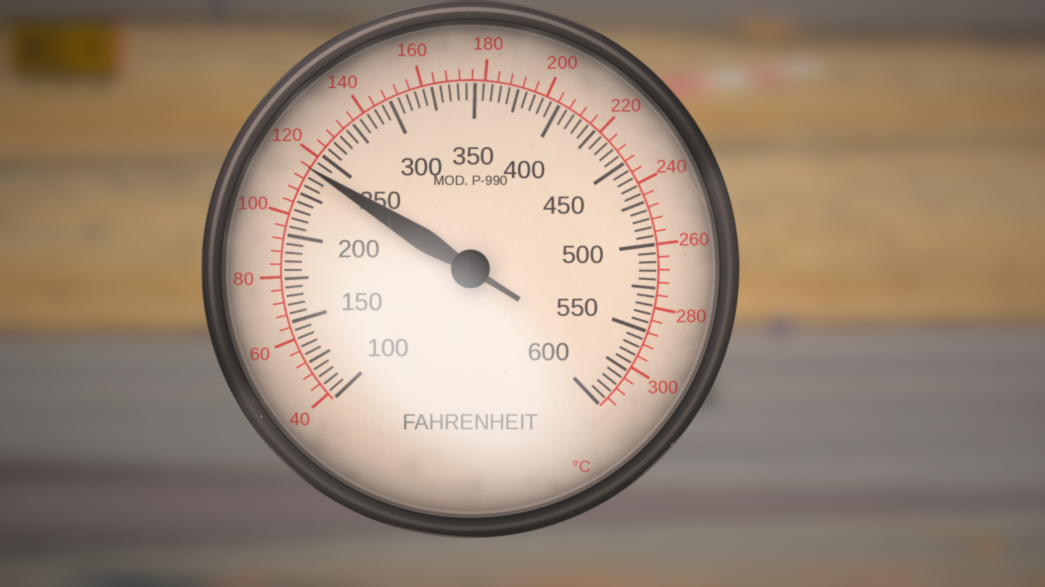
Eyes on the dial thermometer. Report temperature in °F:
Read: 240 °F
